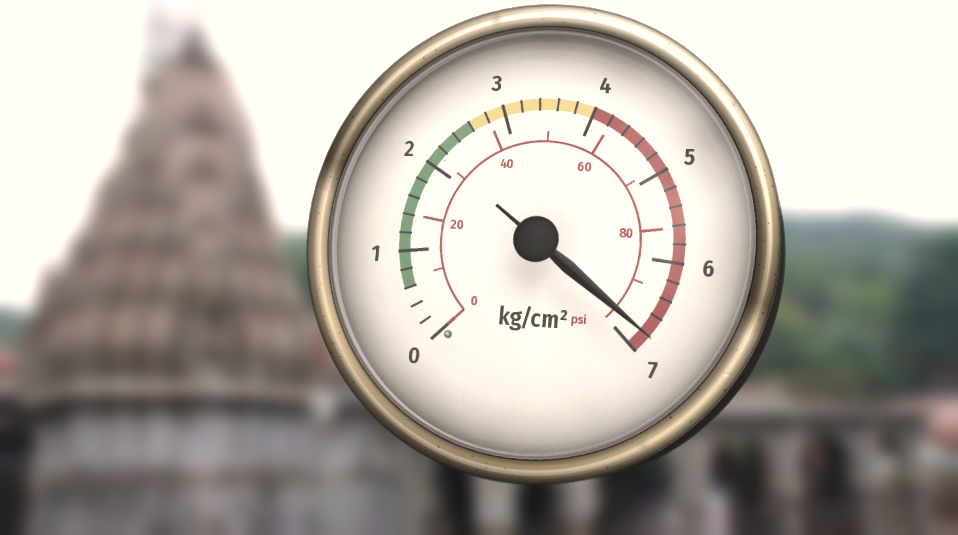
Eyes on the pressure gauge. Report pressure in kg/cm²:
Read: 6.8 kg/cm²
